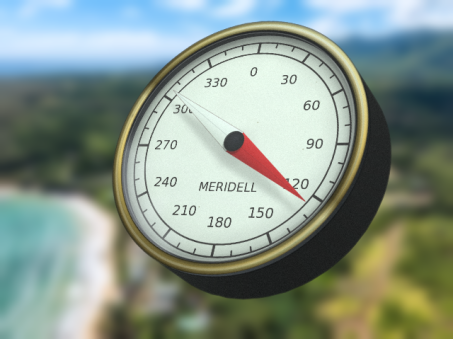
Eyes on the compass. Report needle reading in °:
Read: 125 °
